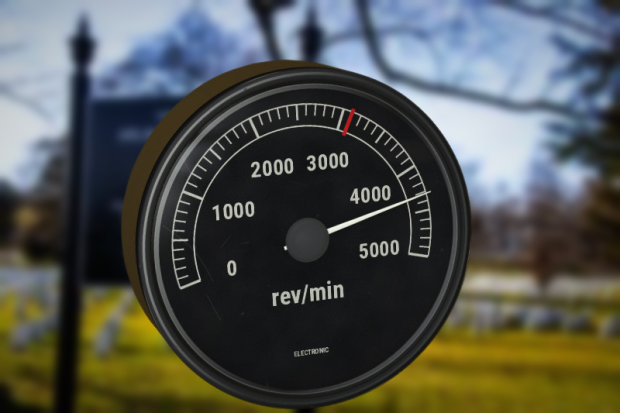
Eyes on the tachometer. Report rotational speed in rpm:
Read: 4300 rpm
